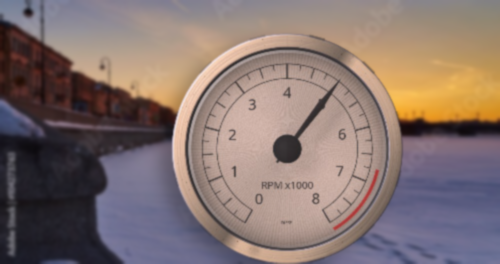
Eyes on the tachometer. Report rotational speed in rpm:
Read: 5000 rpm
